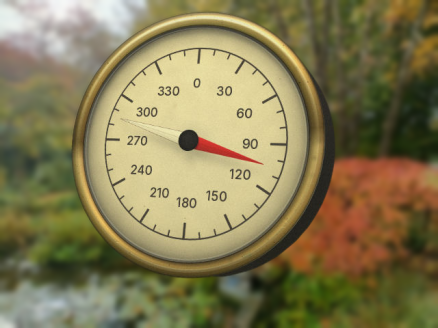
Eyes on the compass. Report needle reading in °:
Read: 105 °
